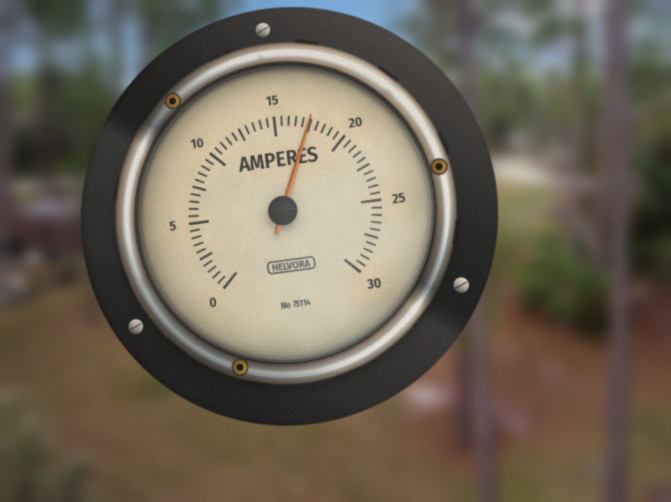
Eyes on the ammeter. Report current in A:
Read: 17.5 A
